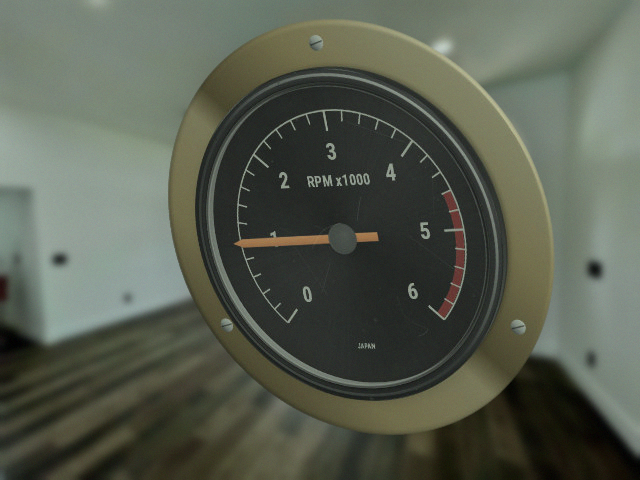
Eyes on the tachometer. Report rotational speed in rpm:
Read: 1000 rpm
